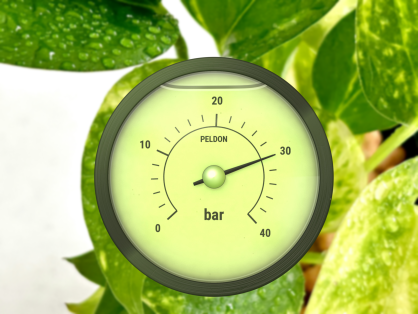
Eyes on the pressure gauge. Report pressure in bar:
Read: 30 bar
